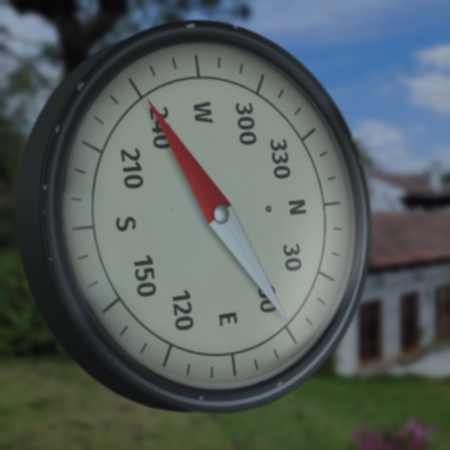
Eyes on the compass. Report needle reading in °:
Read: 240 °
